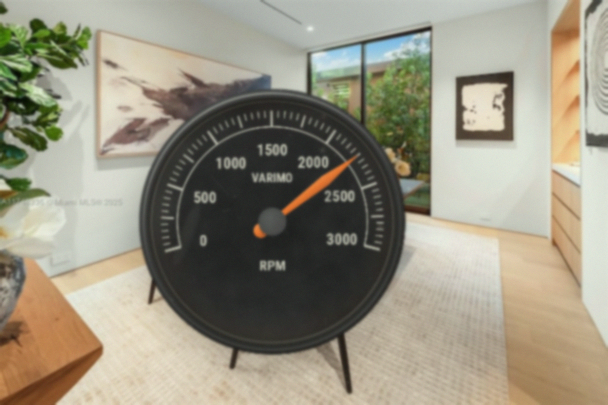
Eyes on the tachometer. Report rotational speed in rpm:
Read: 2250 rpm
